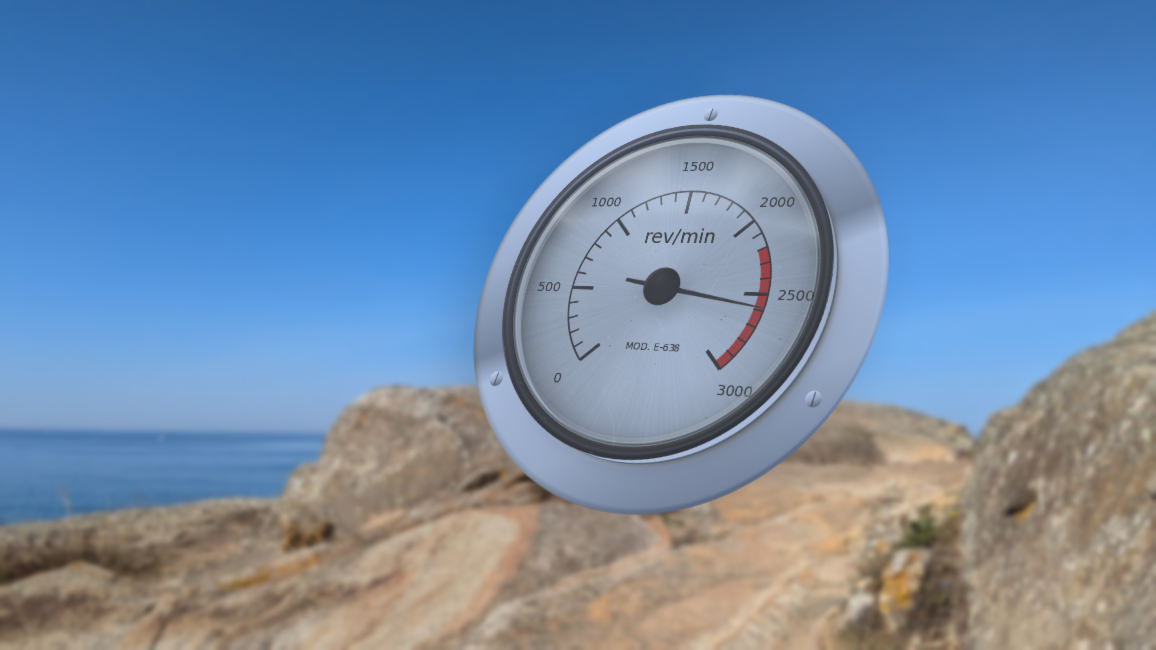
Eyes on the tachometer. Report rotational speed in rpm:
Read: 2600 rpm
